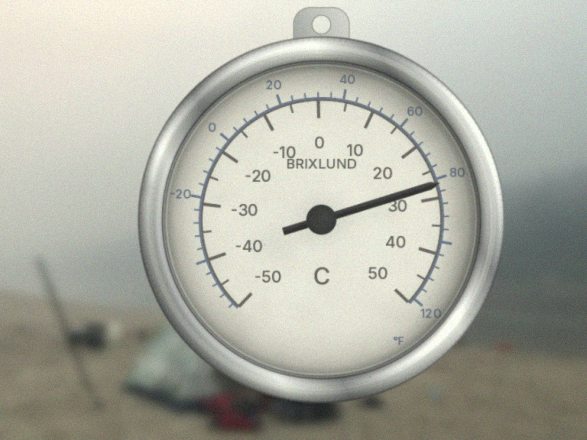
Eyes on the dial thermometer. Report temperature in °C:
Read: 27.5 °C
